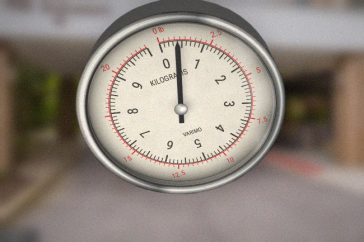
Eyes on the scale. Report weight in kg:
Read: 0.4 kg
